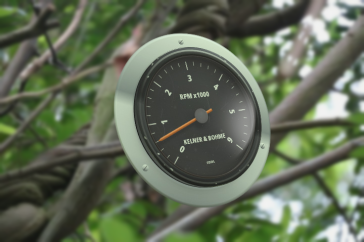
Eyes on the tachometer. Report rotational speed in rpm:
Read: 600 rpm
